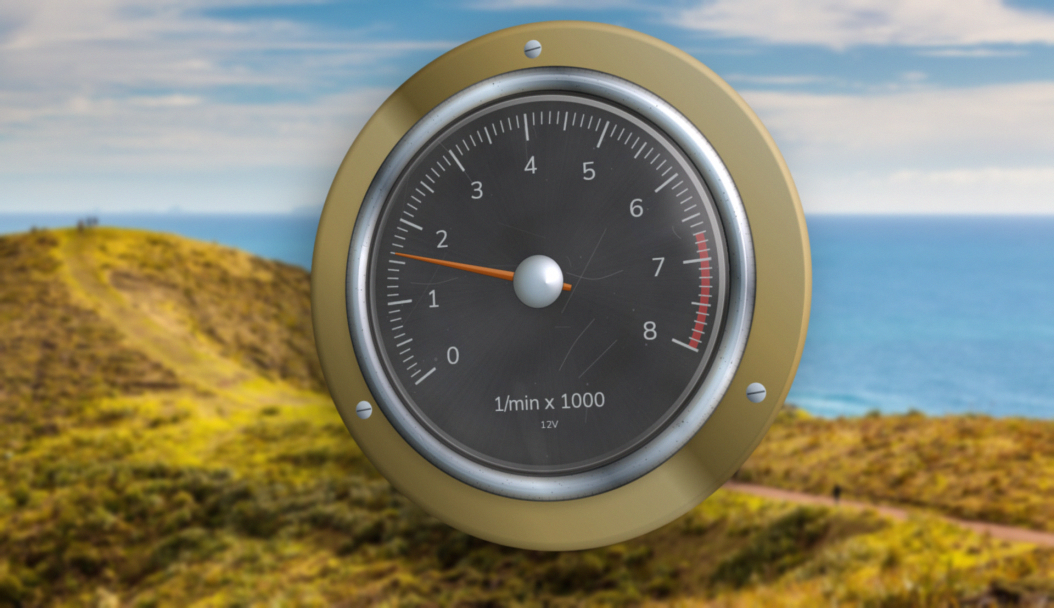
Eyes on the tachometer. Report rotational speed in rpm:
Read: 1600 rpm
